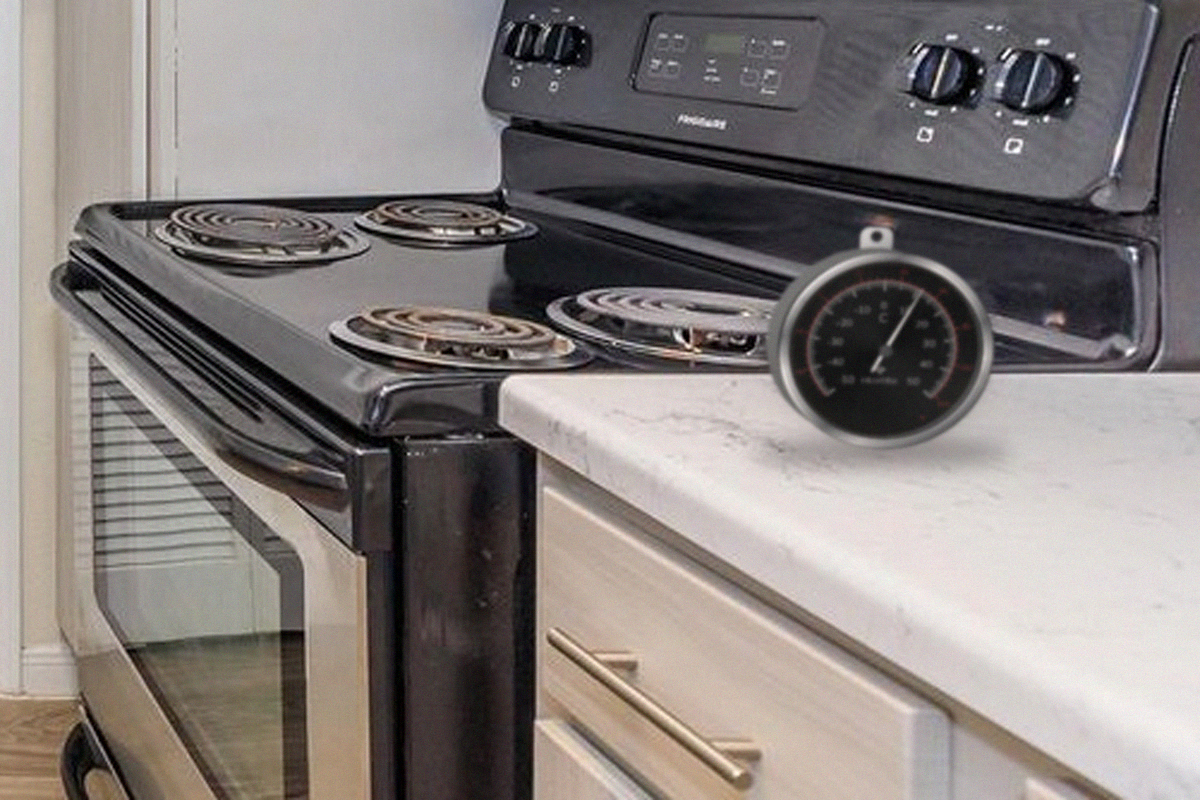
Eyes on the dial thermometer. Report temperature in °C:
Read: 10 °C
